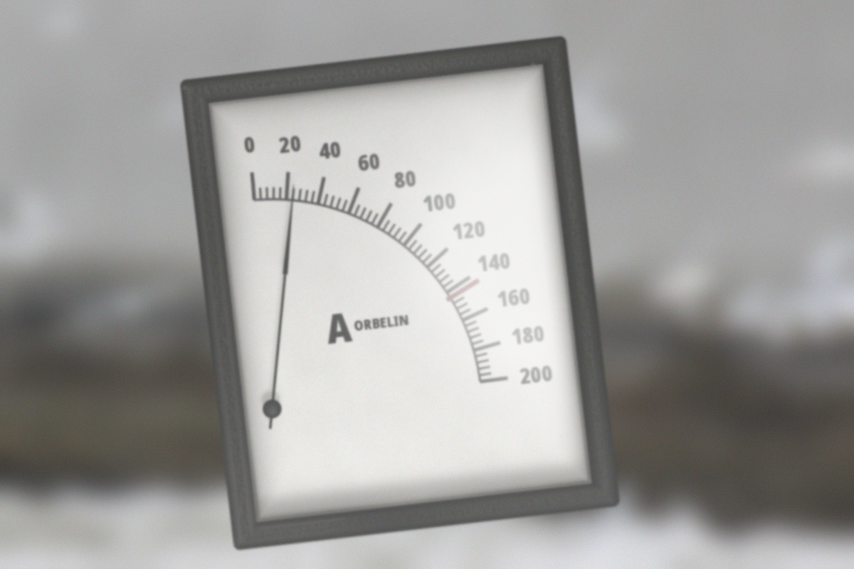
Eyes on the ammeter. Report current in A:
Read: 24 A
